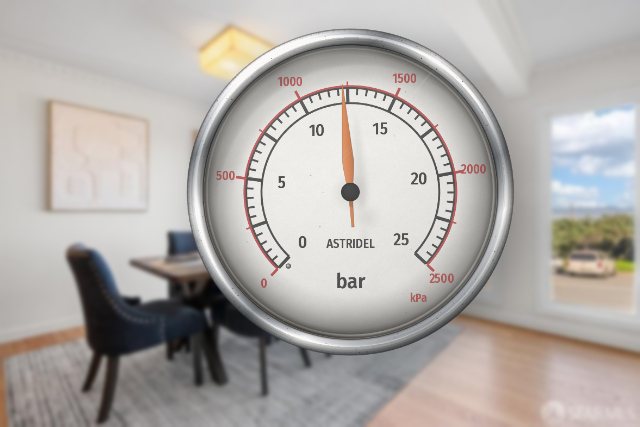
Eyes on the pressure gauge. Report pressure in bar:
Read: 12.25 bar
